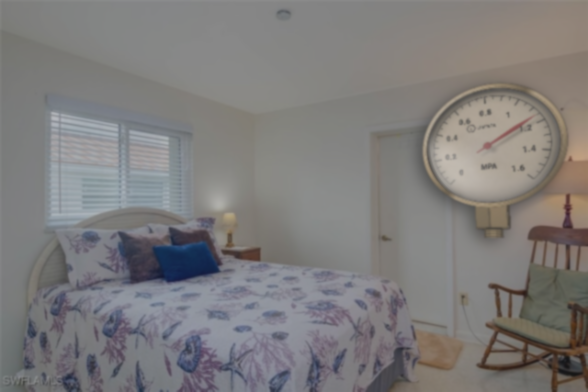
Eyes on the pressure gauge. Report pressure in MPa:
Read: 1.15 MPa
